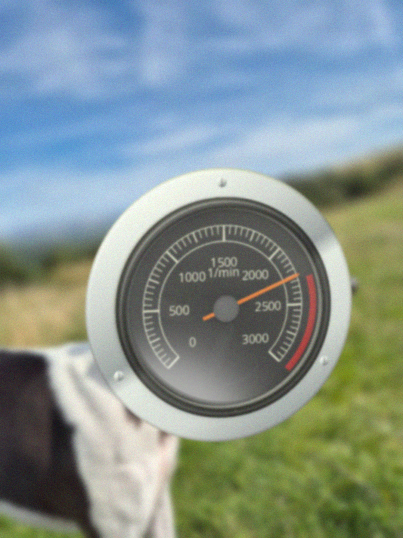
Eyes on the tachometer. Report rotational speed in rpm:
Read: 2250 rpm
